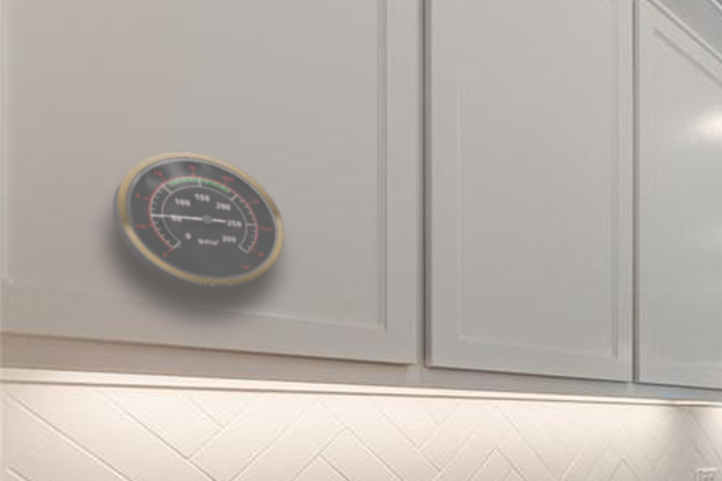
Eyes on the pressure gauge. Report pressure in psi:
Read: 50 psi
